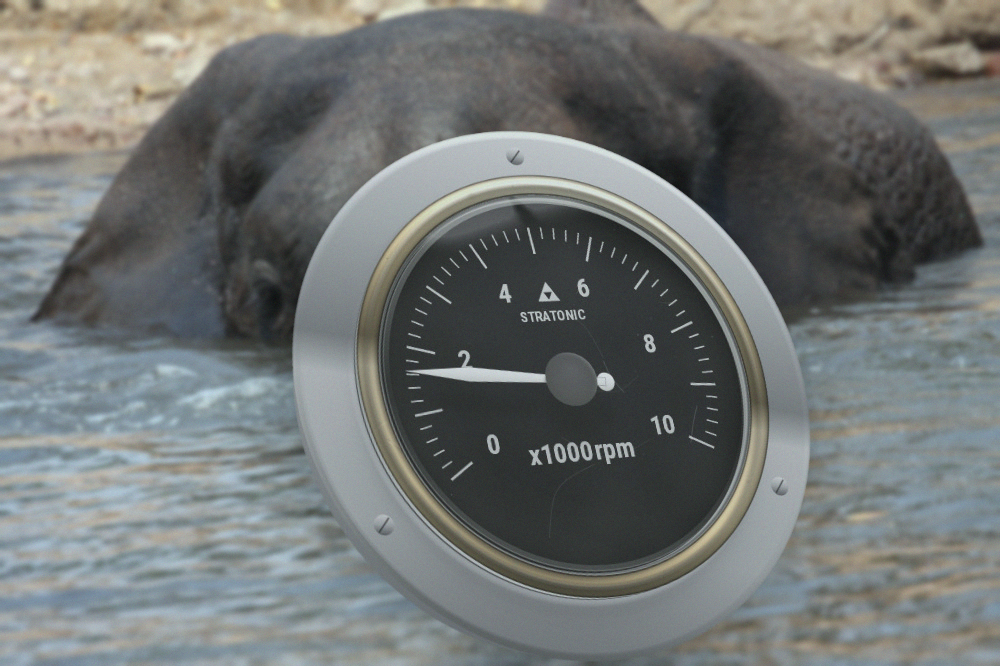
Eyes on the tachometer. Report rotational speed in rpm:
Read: 1600 rpm
